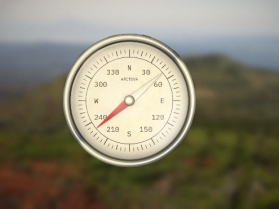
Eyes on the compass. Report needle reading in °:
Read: 230 °
